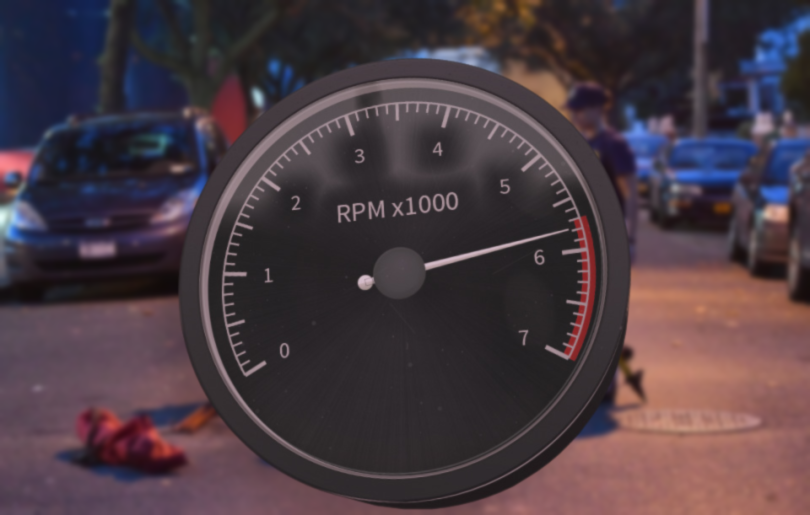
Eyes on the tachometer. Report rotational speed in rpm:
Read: 5800 rpm
